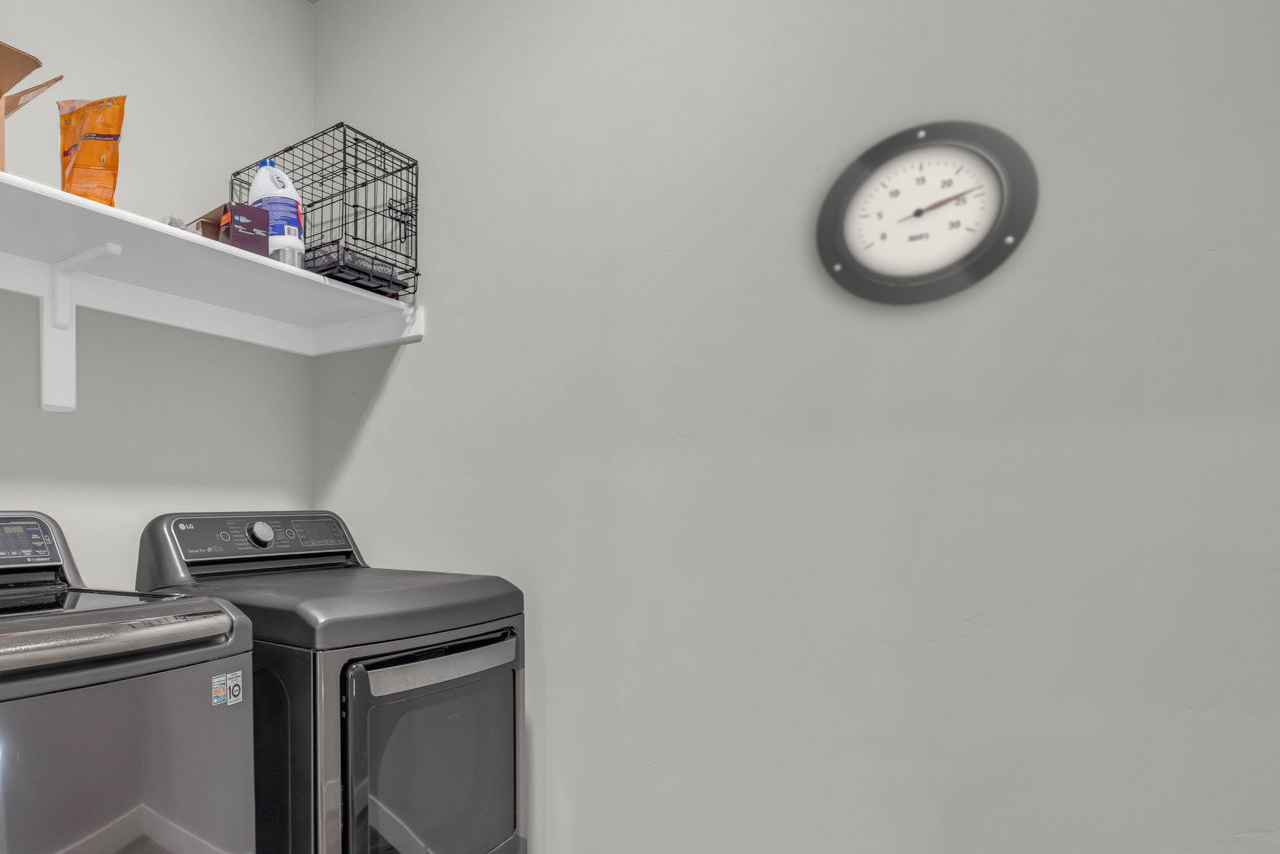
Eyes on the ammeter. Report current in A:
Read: 24 A
